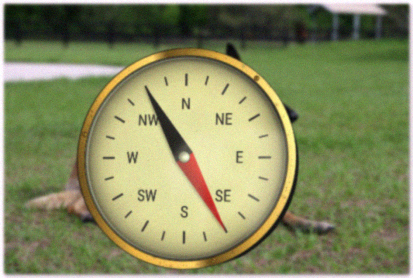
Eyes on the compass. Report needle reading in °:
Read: 150 °
